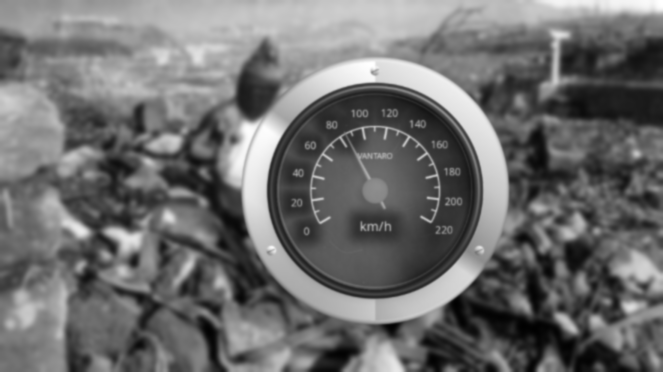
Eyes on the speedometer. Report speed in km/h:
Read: 85 km/h
